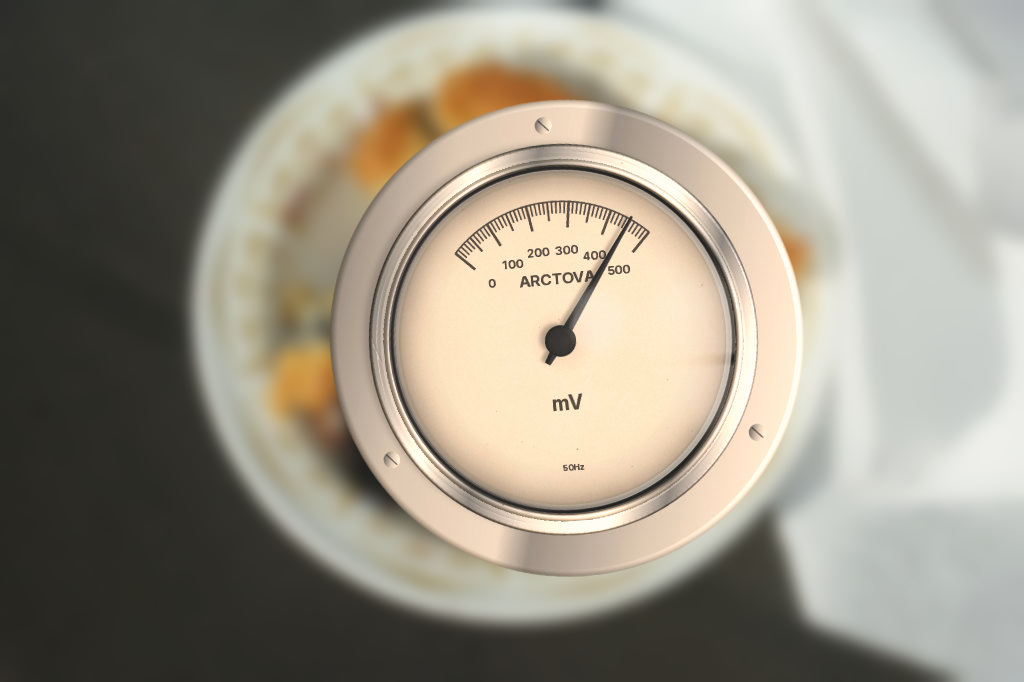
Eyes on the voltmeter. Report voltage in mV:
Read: 450 mV
